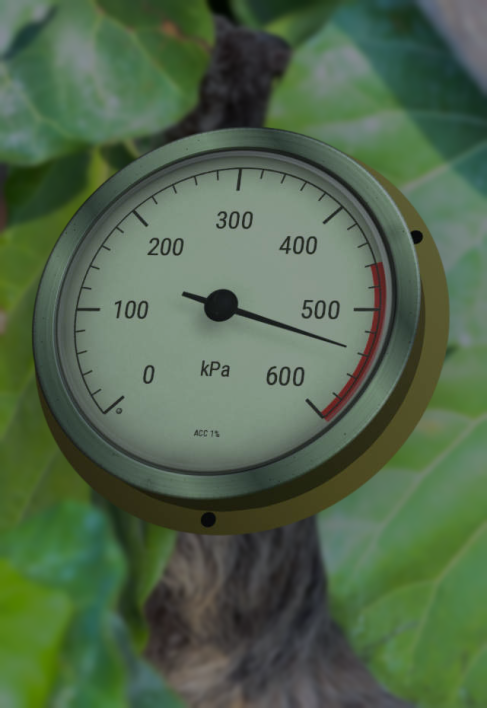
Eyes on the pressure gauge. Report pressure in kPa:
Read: 540 kPa
